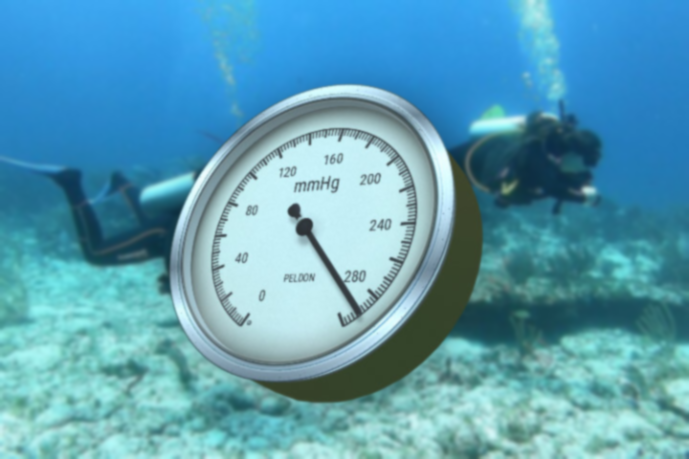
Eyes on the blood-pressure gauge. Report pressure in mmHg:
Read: 290 mmHg
